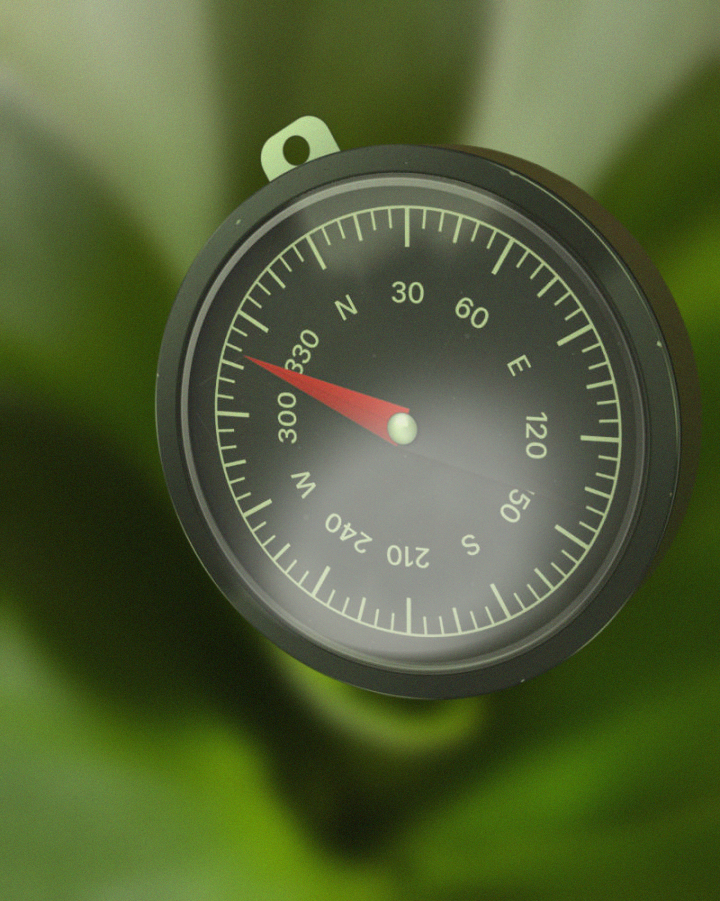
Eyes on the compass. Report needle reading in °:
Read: 320 °
